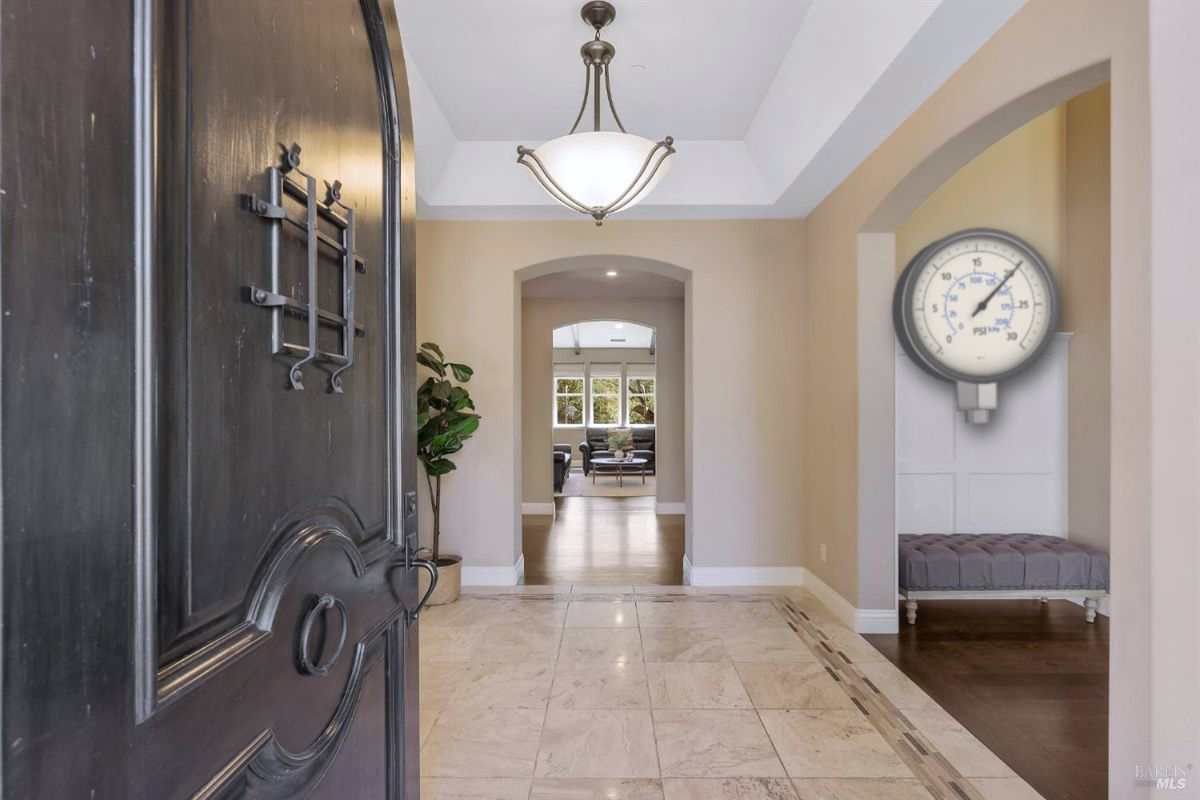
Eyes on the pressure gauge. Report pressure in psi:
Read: 20 psi
